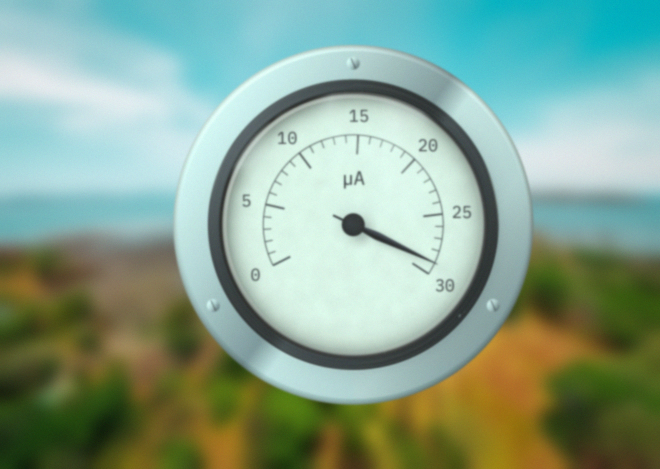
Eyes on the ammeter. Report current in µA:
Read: 29 µA
